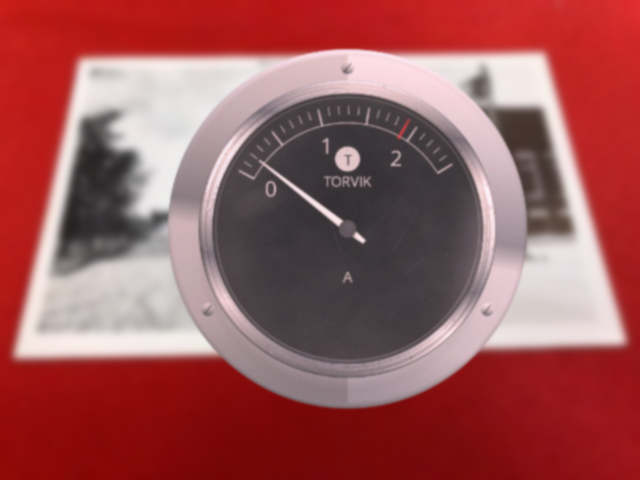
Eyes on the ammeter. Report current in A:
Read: 0.2 A
